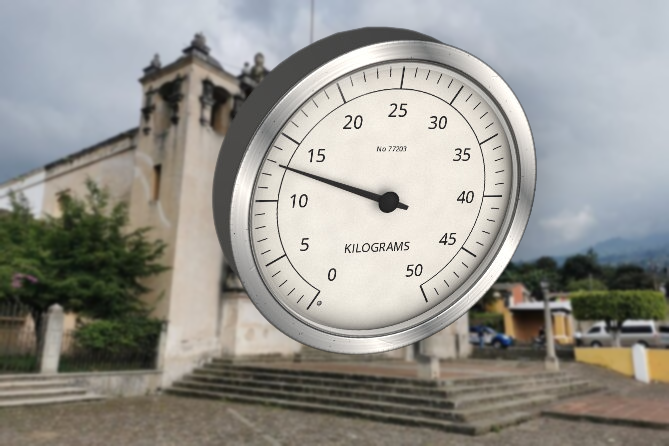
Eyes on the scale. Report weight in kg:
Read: 13 kg
